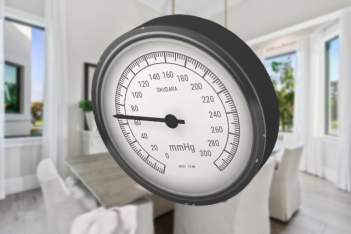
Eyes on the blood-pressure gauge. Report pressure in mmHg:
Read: 70 mmHg
